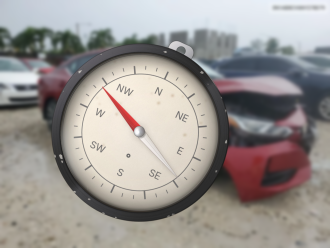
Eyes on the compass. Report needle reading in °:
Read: 295 °
